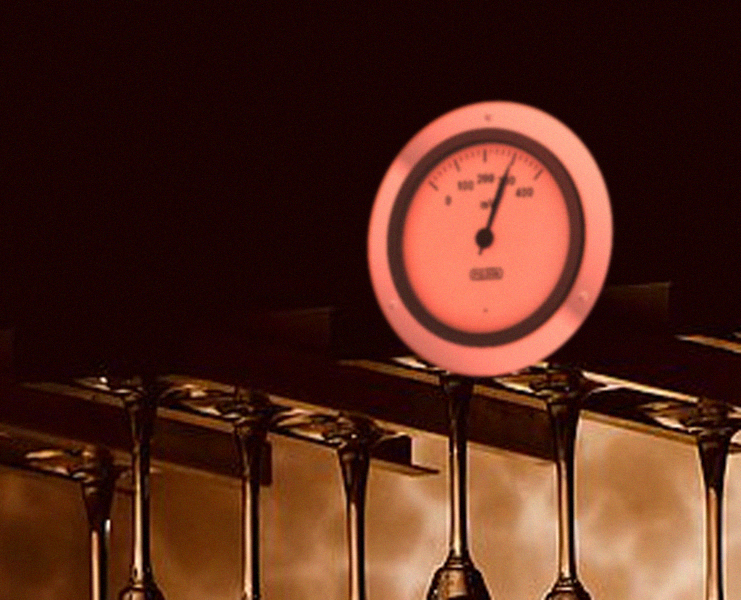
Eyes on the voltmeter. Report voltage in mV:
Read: 300 mV
